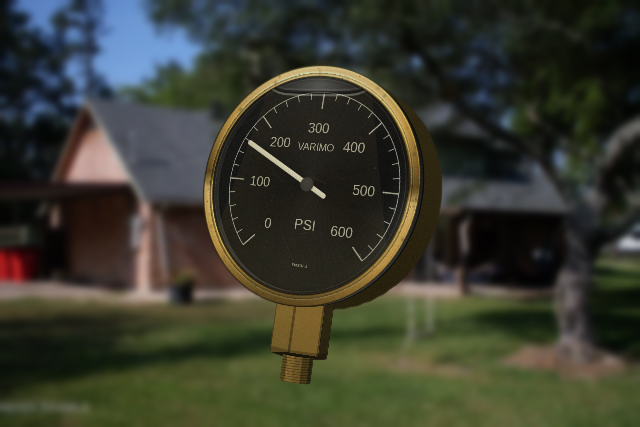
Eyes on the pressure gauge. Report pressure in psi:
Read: 160 psi
